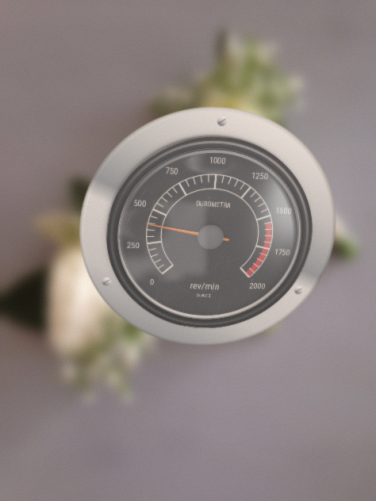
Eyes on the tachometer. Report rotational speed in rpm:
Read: 400 rpm
